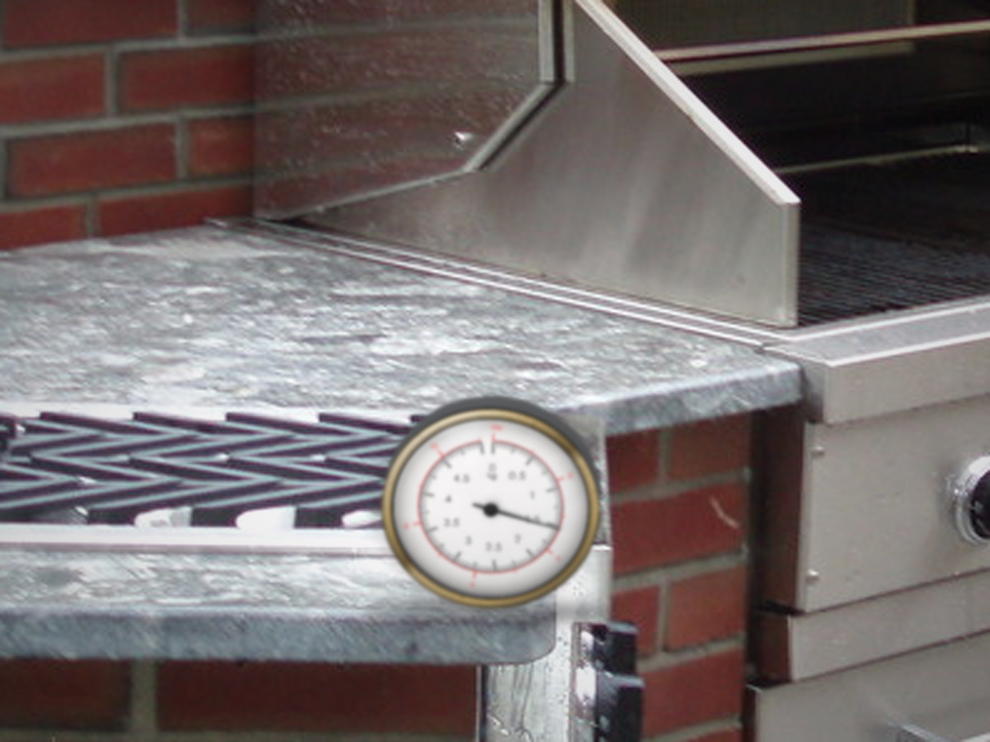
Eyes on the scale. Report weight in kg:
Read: 1.5 kg
